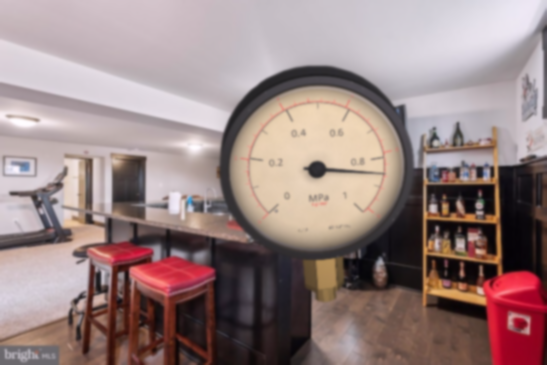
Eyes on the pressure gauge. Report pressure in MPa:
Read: 0.85 MPa
